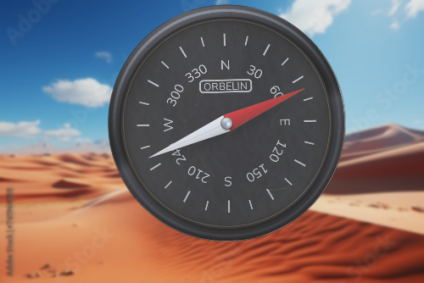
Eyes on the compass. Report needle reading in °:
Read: 67.5 °
